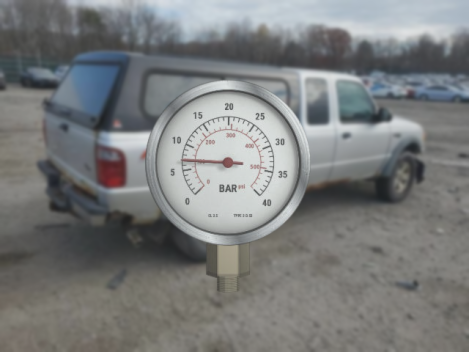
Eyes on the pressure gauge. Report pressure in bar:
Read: 7 bar
